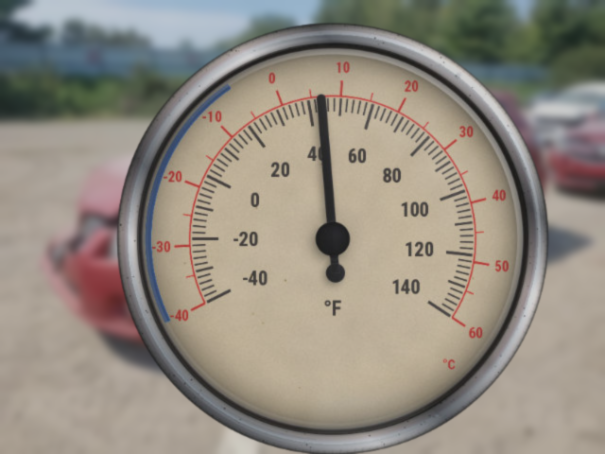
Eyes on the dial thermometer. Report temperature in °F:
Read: 44 °F
